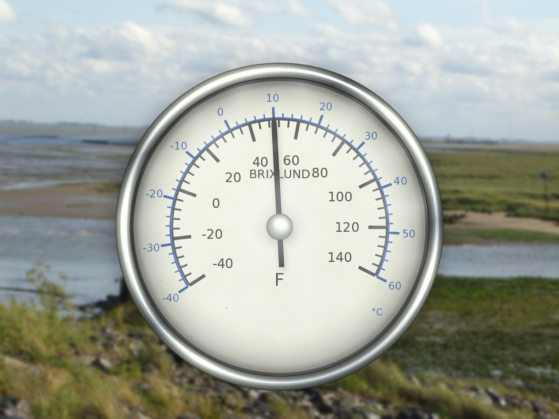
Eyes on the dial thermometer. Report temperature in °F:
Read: 50 °F
